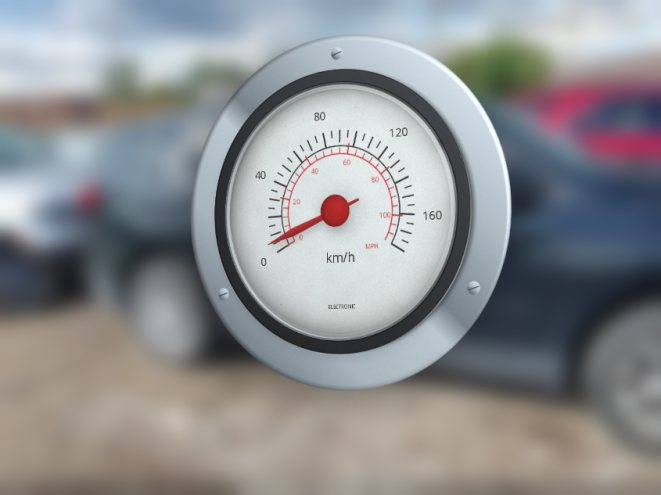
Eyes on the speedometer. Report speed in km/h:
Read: 5 km/h
